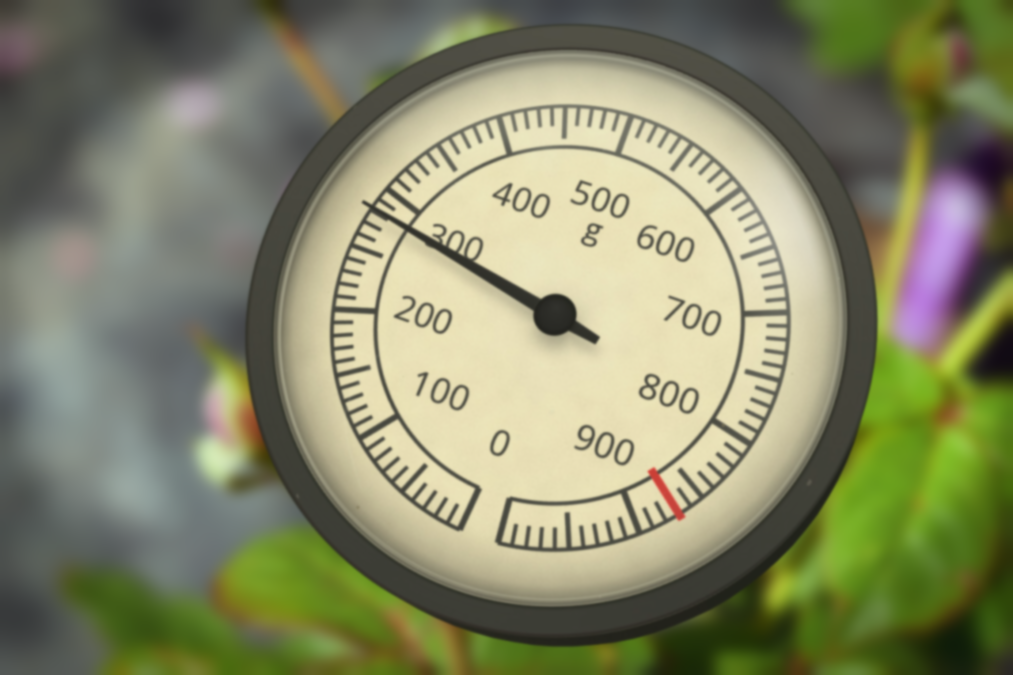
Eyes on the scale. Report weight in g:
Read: 280 g
